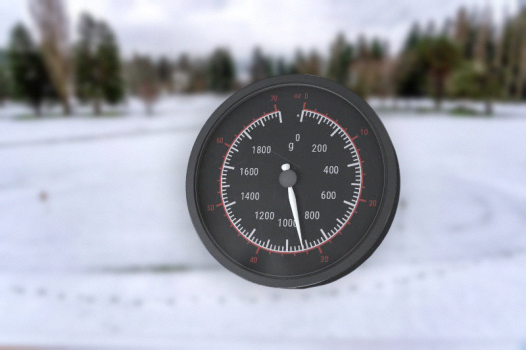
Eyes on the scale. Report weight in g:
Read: 920 g
